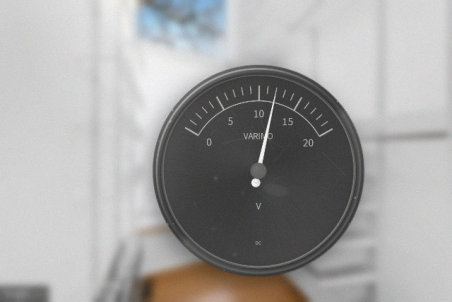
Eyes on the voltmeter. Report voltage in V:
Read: 12 V
